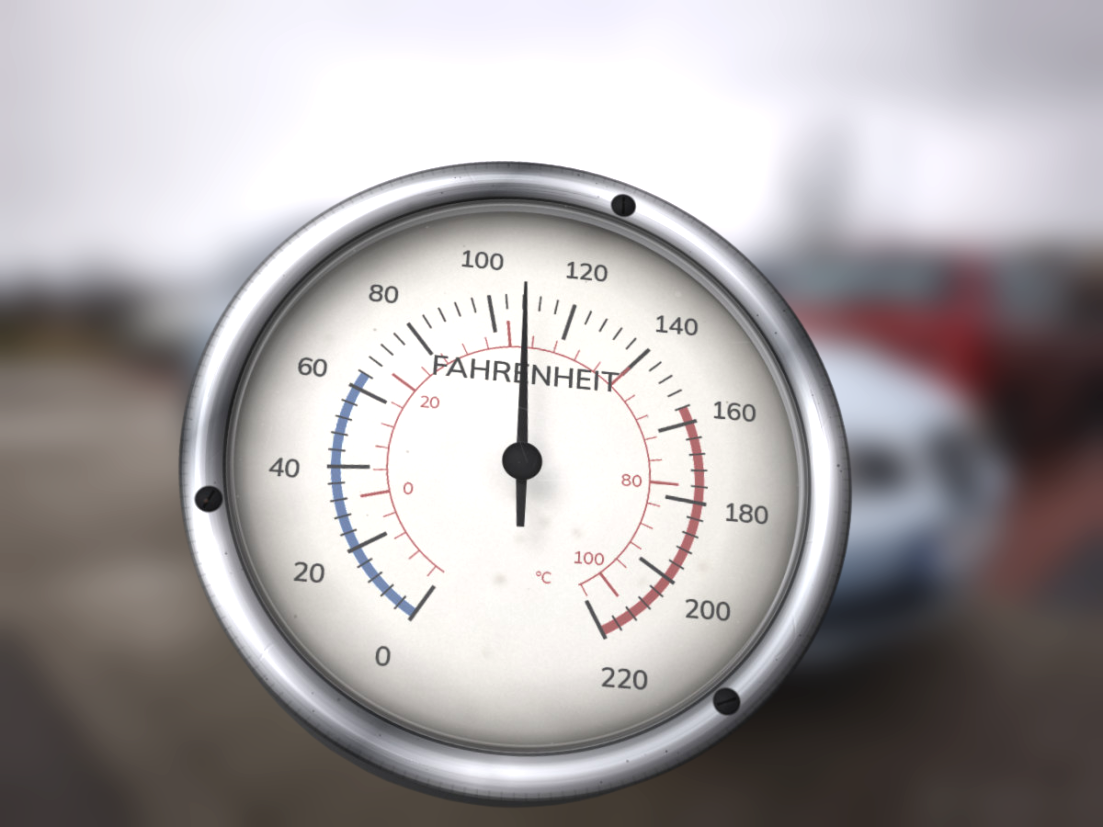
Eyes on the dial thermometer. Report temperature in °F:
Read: 108 °F
